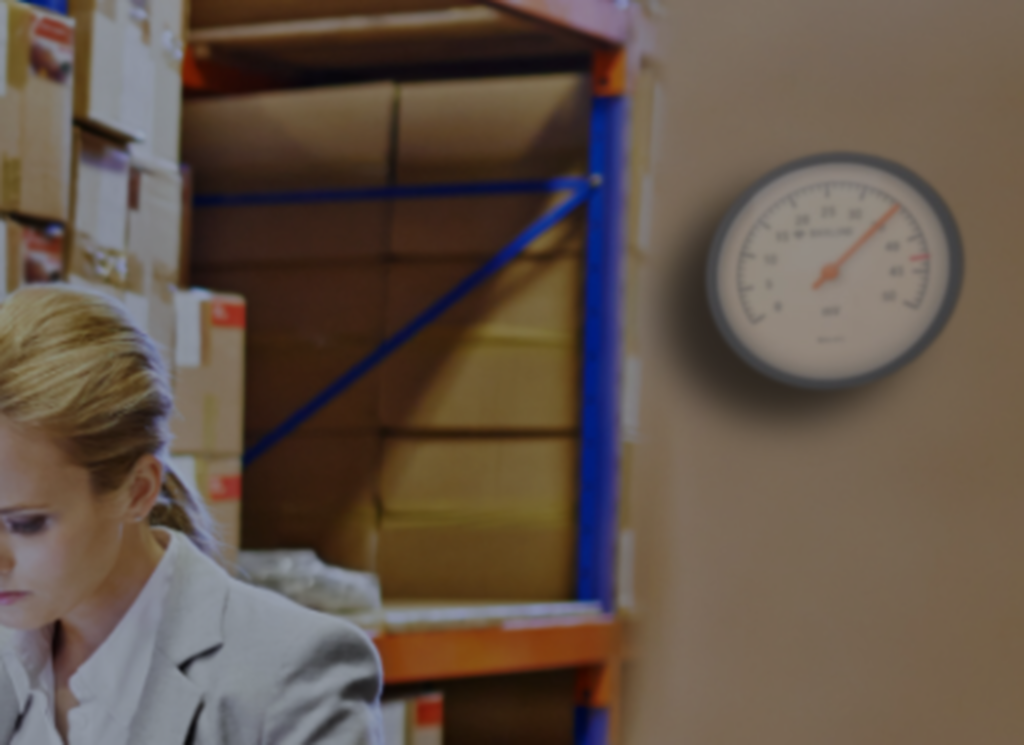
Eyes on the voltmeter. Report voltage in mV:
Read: 35 mV
